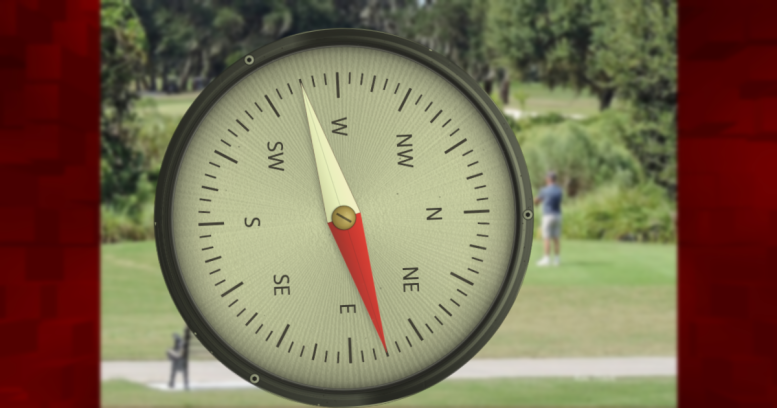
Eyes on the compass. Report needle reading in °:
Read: 75 °
